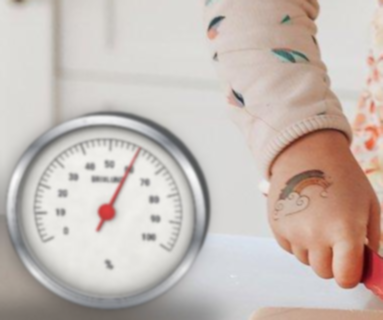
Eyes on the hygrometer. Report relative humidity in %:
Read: 60 %
